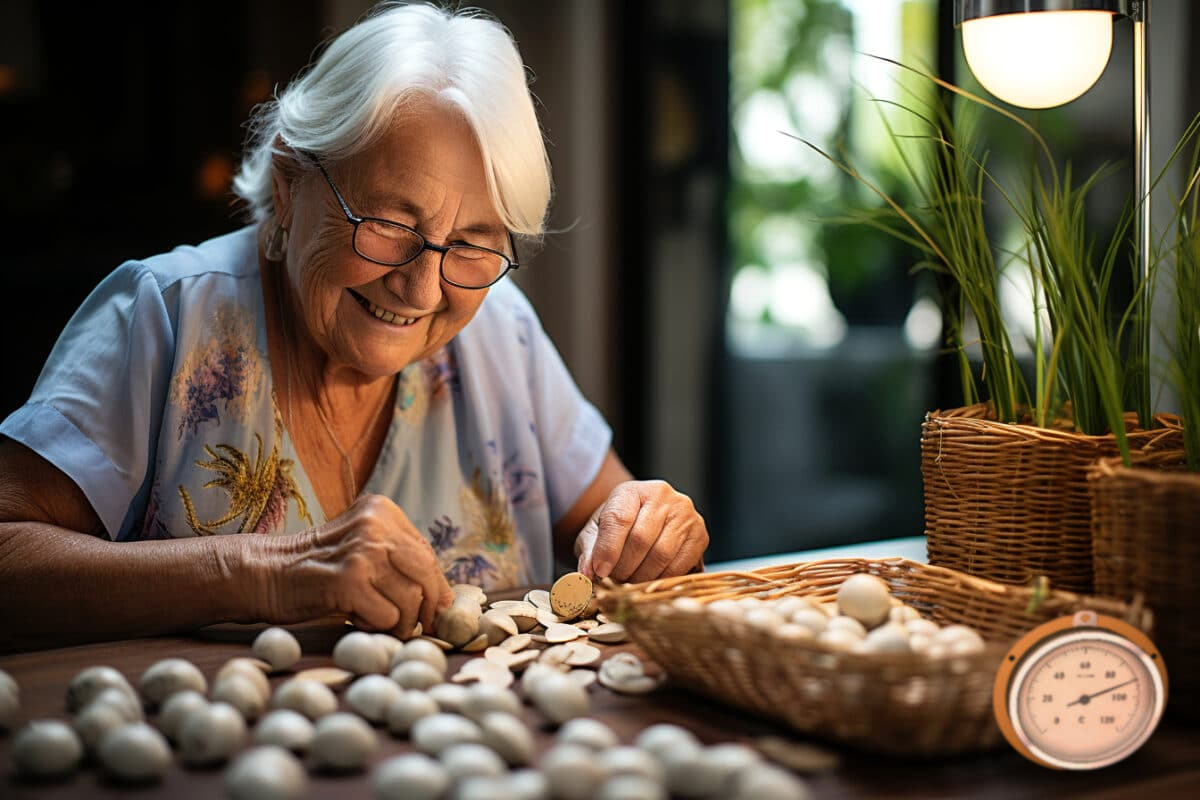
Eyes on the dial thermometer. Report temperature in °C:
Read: 90 °C
